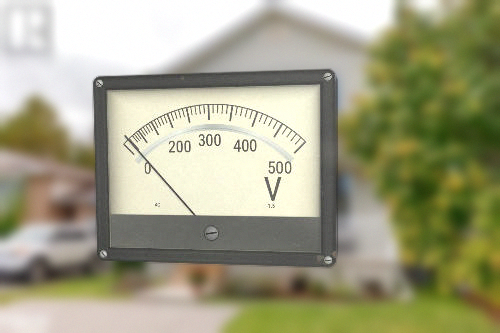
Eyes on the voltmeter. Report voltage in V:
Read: 50 V
